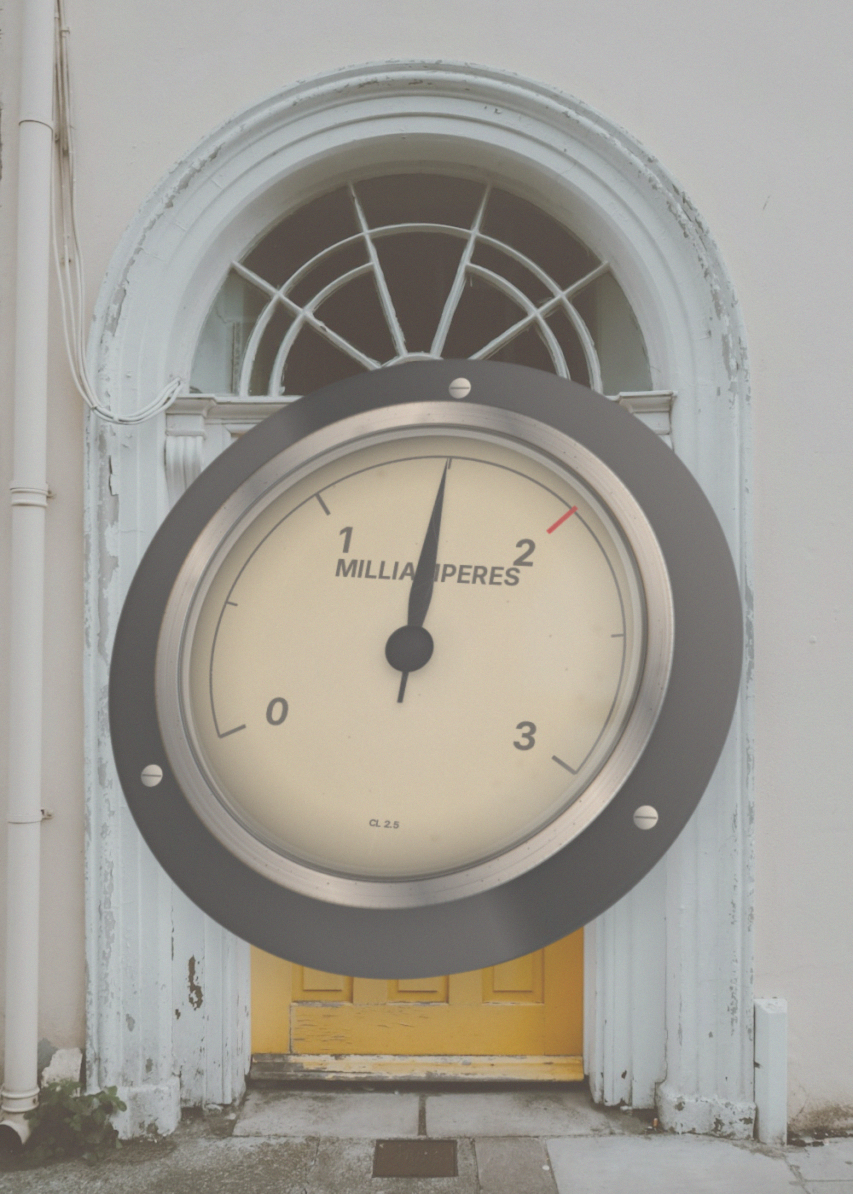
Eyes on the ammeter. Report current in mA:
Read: 1.5 mA
